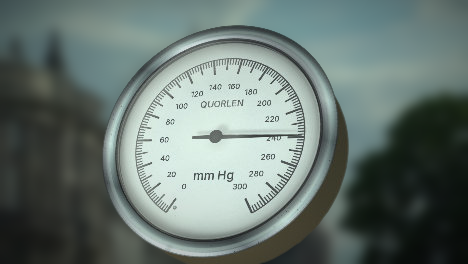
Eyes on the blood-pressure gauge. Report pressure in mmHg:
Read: 240 mmHg
